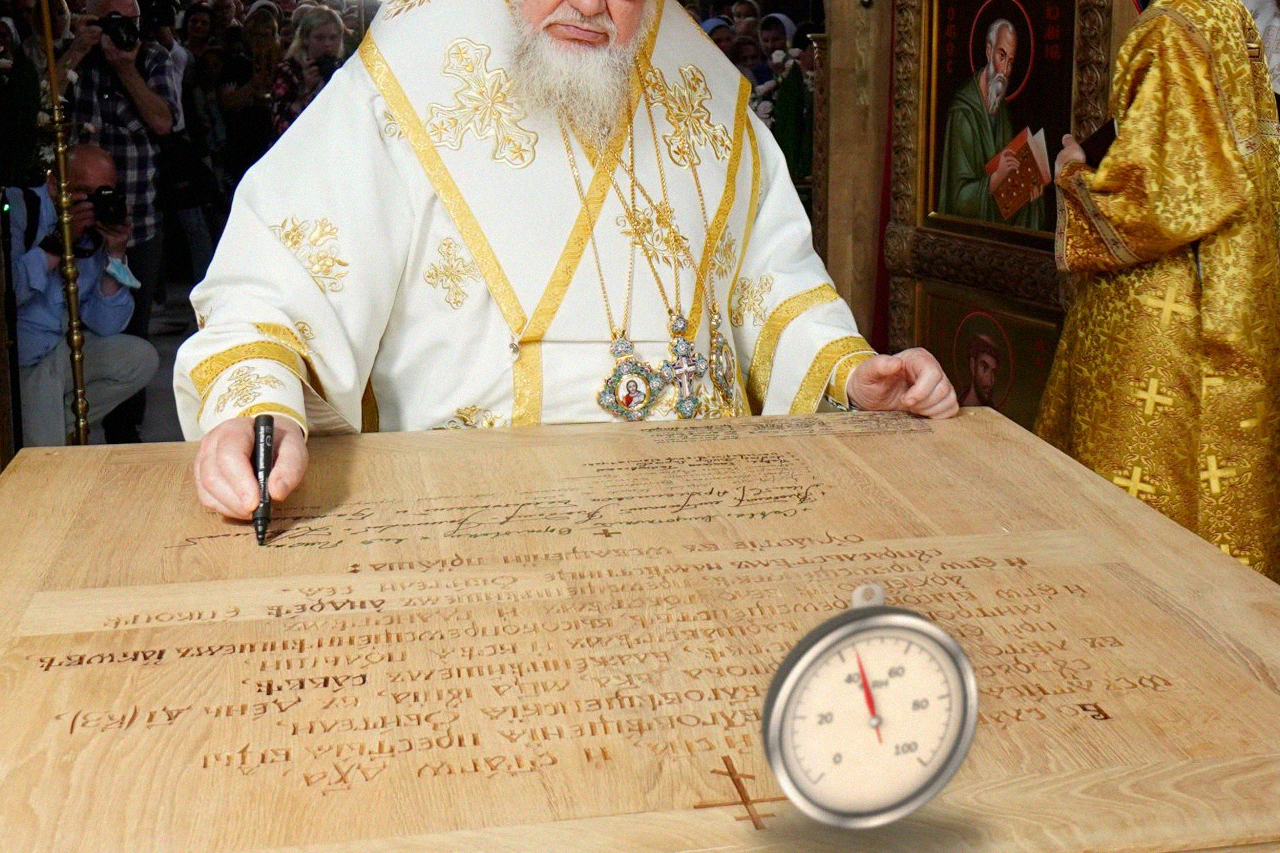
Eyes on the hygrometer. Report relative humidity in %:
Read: 44 %
